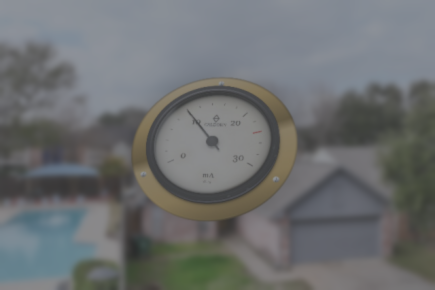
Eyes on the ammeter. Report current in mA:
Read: 10 mA
